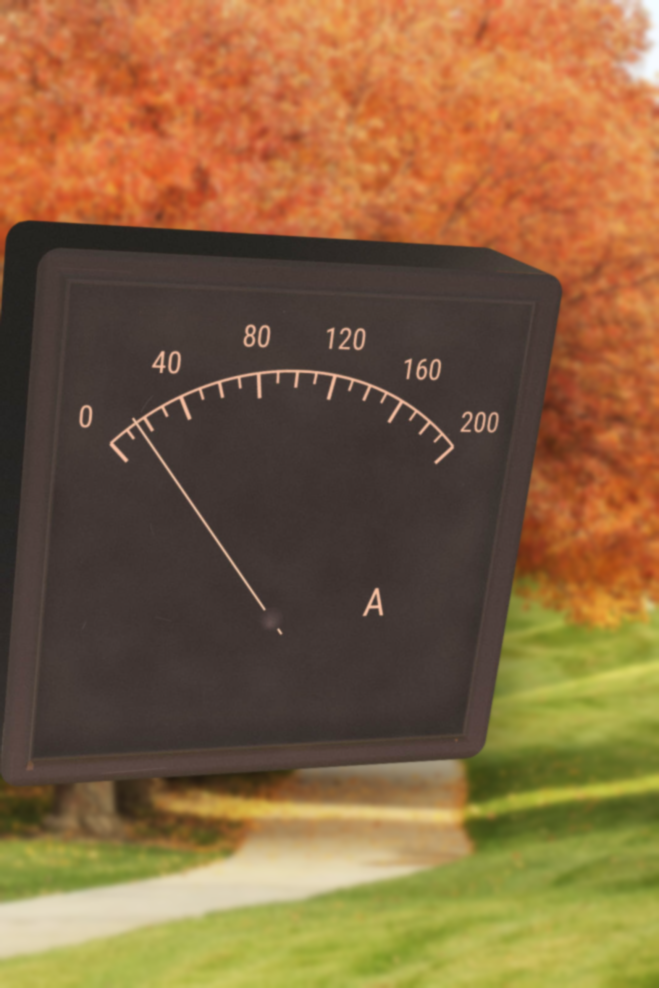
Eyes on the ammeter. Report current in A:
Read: 15 A
